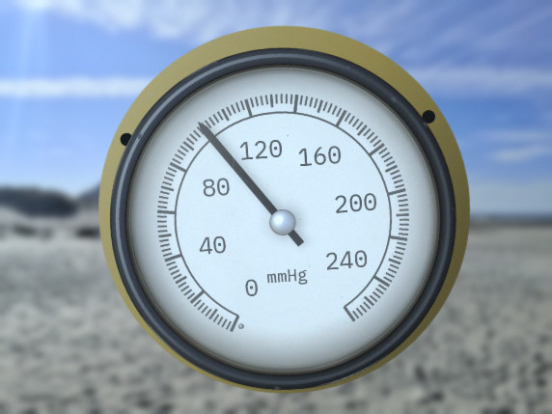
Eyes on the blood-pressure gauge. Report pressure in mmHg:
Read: 100 mmHg
